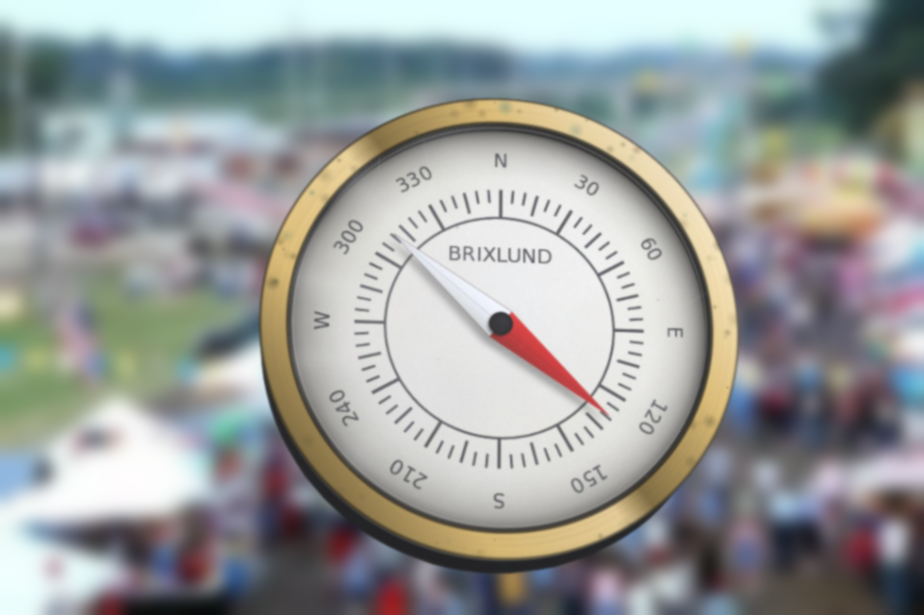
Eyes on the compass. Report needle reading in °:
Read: 130 °
